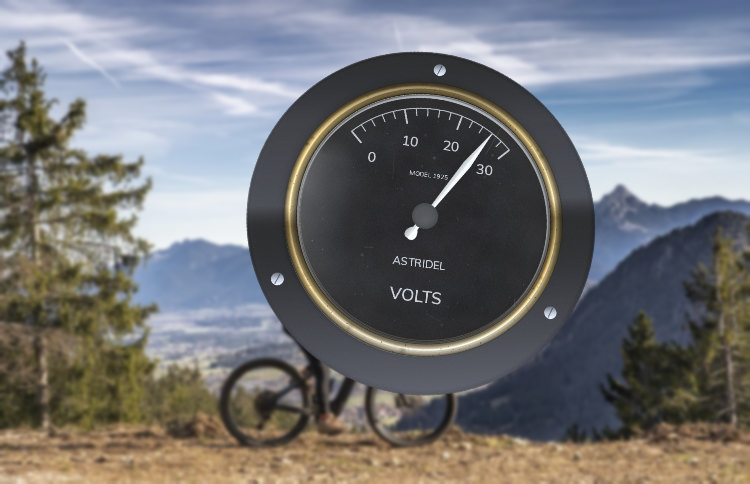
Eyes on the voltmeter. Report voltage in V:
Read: 26 V
